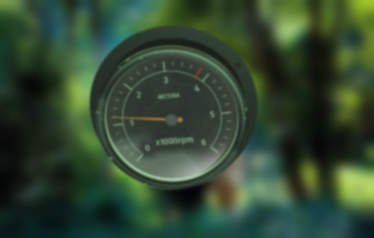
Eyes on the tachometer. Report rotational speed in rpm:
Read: 1200 rpm
